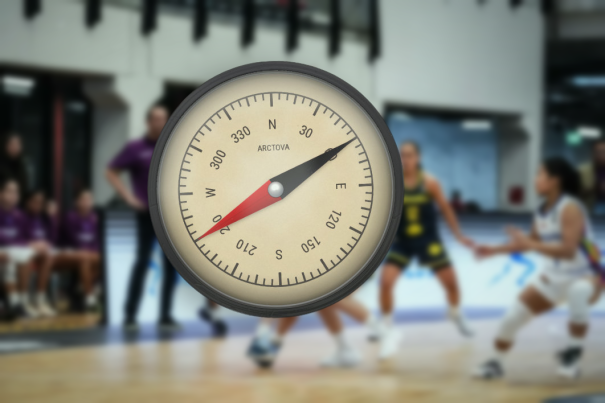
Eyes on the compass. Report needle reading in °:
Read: 240 °
